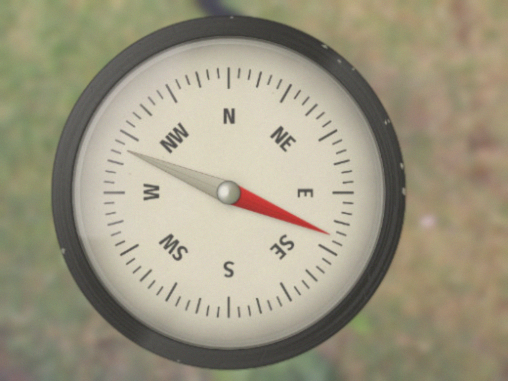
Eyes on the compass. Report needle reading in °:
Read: 112.5 °
